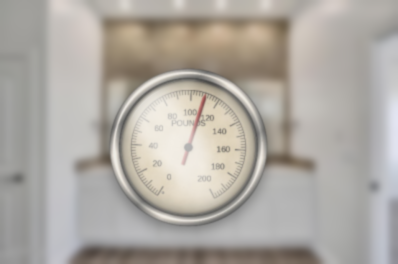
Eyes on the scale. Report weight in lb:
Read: 110 lb
